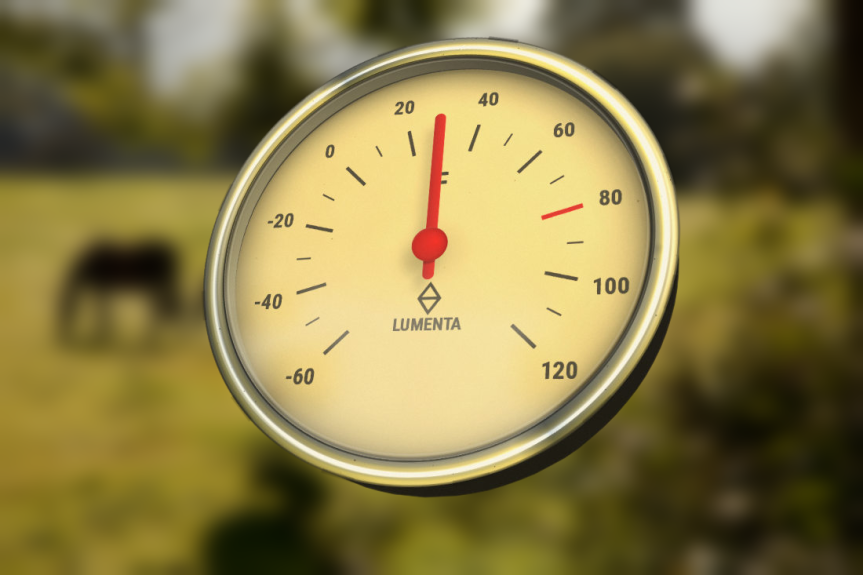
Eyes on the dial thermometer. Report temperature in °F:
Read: 30 °F
